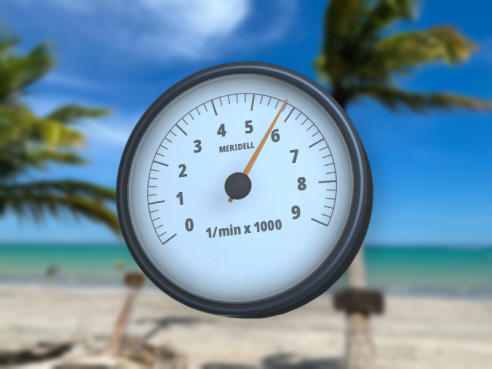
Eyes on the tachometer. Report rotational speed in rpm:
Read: 5800 rpm
